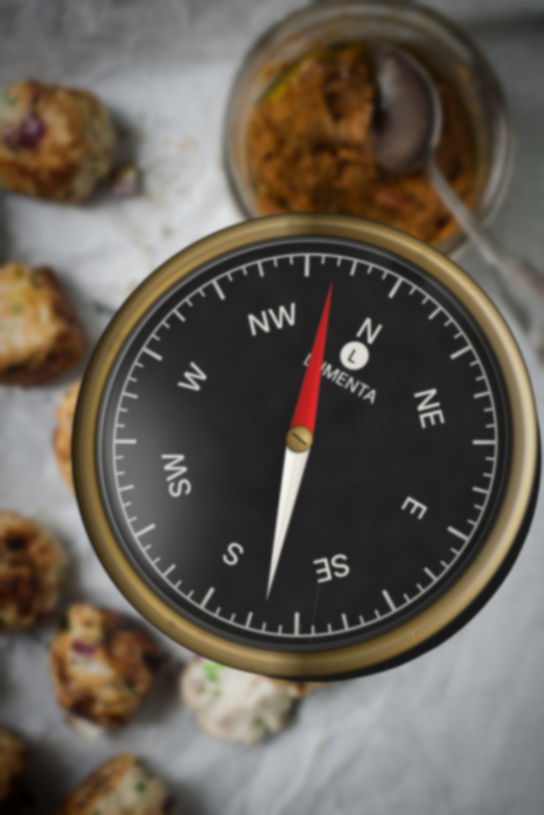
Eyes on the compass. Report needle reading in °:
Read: 340 °
